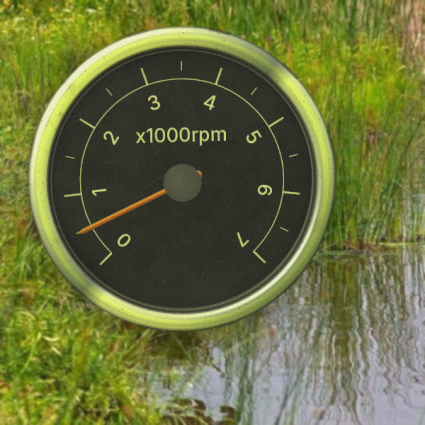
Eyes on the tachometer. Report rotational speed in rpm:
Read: 500 rpm
